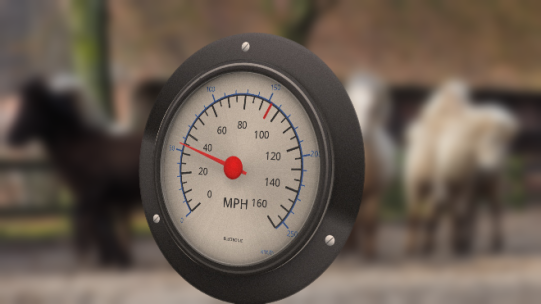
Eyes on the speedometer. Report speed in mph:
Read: 35 mph
